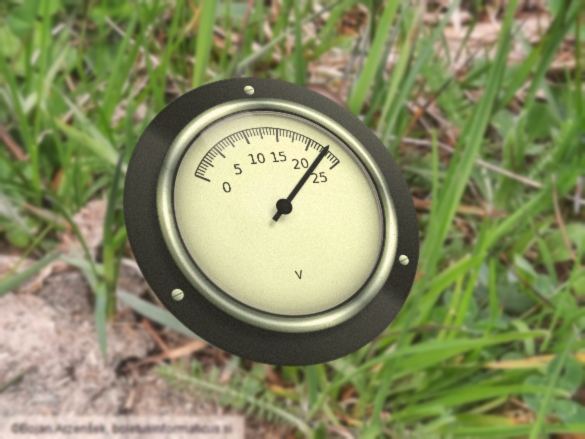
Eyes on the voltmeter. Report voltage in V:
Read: 22.5 V
